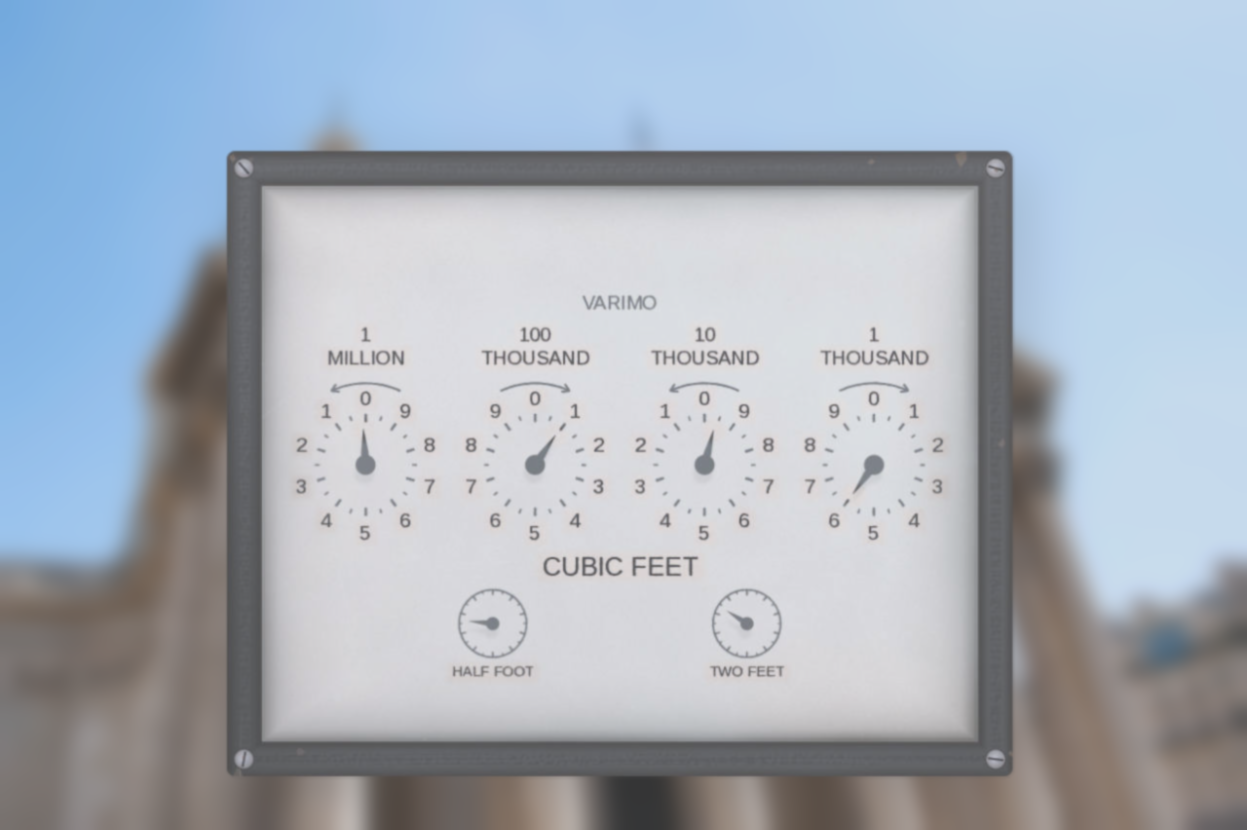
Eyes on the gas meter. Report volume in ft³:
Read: 9600 ft³
